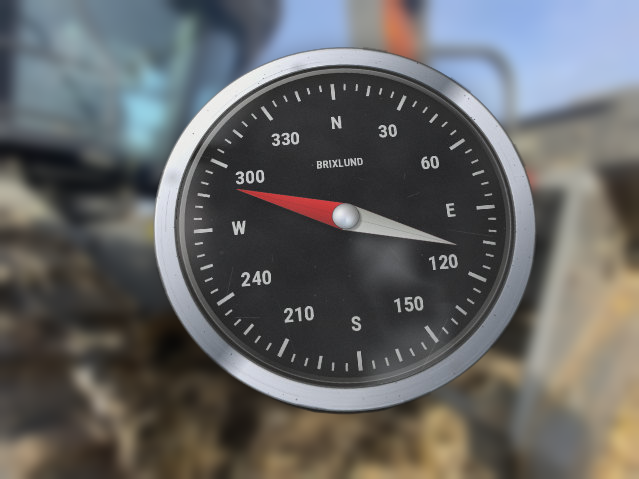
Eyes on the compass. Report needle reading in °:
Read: 290 °
